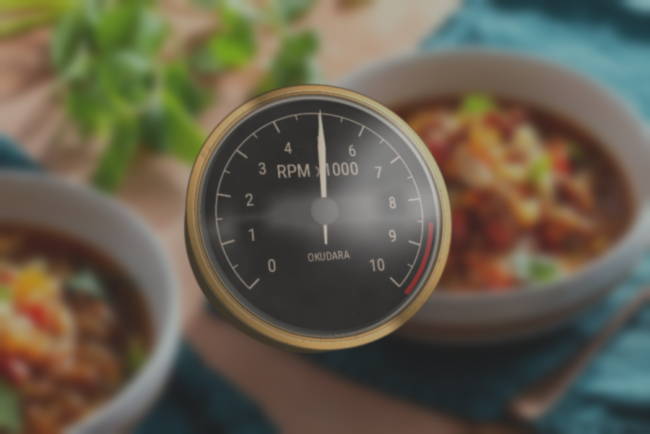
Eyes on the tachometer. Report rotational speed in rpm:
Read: 5000 rpm
